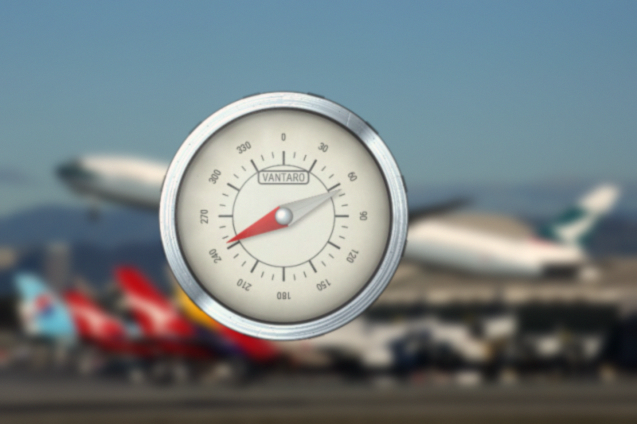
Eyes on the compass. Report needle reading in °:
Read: 245 °
